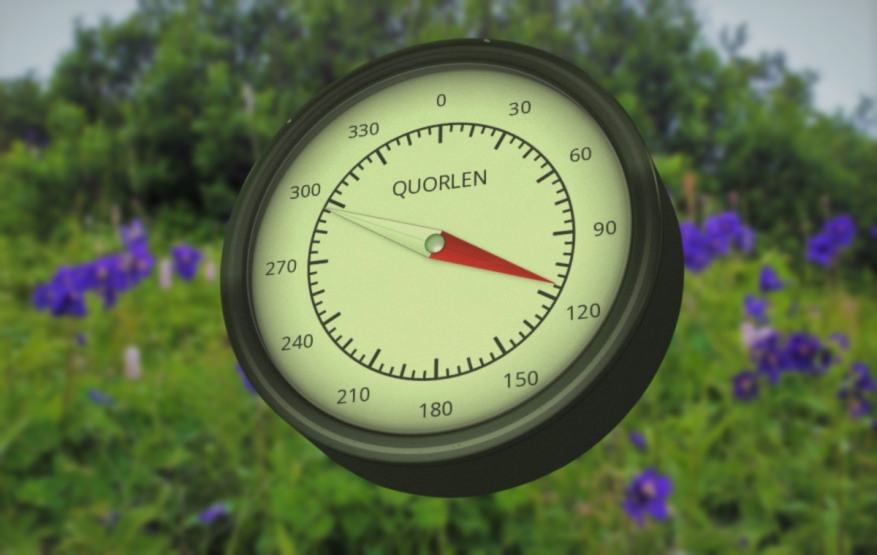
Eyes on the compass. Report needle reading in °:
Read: 115 °
